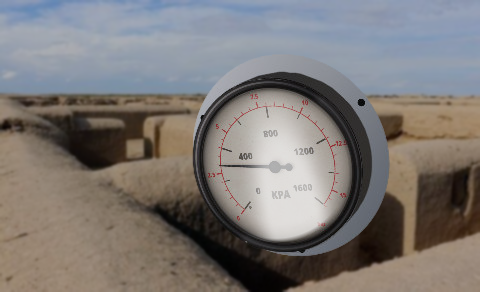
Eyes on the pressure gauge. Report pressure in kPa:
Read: 300 kPa
